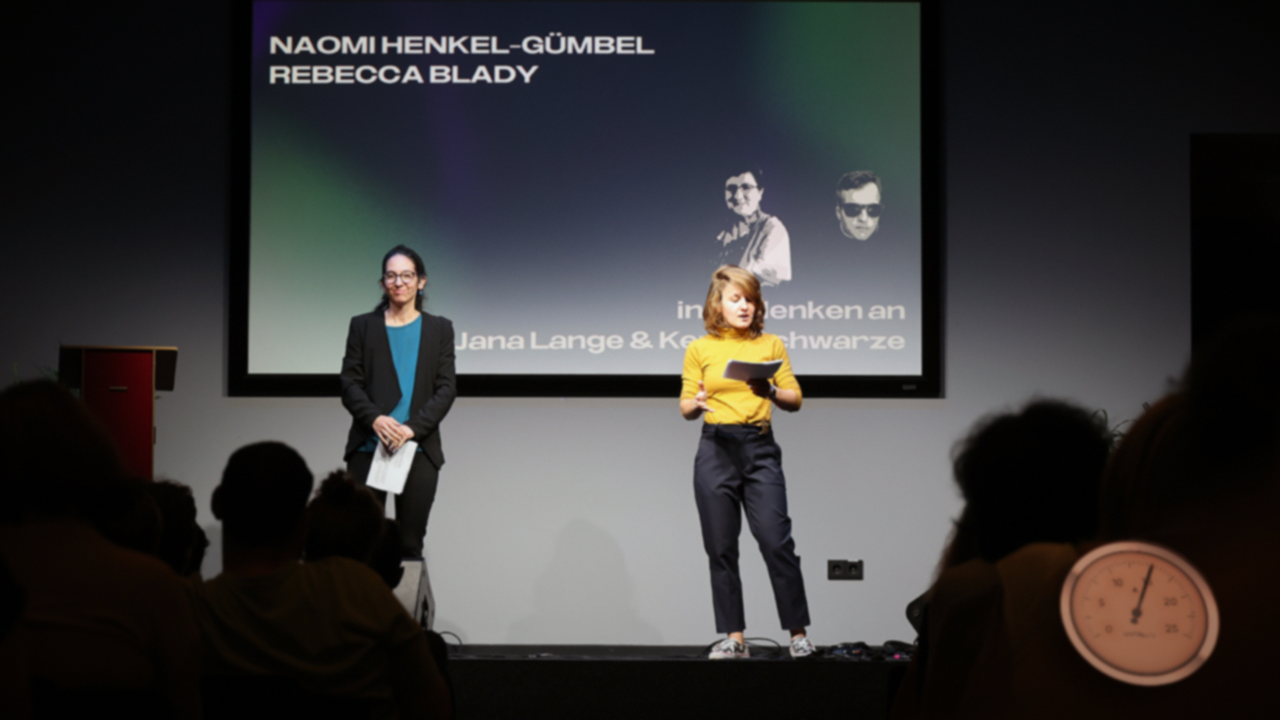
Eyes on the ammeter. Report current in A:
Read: 15 A
